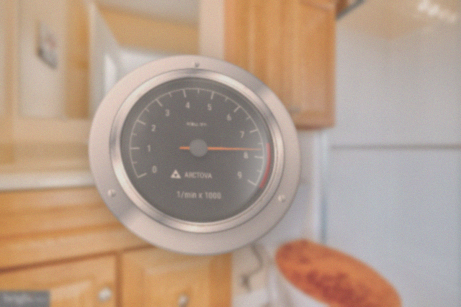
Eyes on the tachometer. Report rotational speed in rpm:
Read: 7750 rpm
